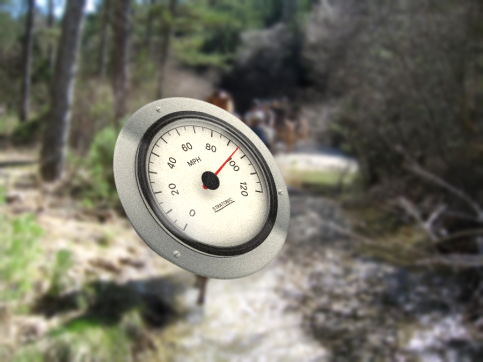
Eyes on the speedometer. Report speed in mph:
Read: 95 mph
